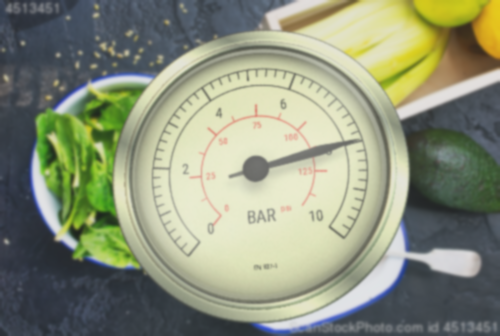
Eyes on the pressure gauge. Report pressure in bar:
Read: 8 bar
